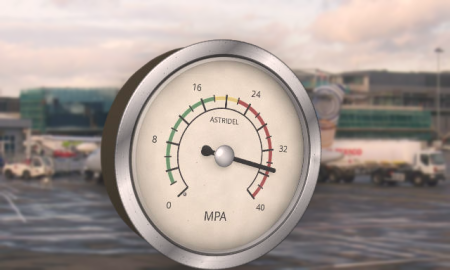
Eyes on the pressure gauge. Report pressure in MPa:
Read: 35 MPa
